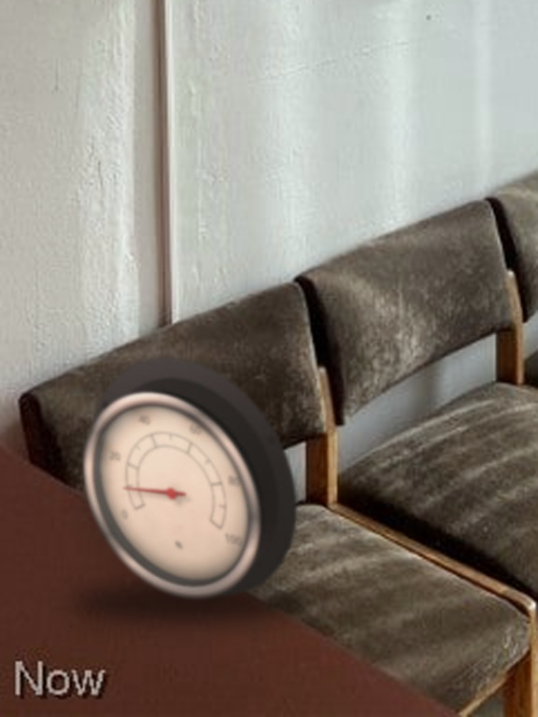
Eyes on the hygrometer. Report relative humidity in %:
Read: 10 %
